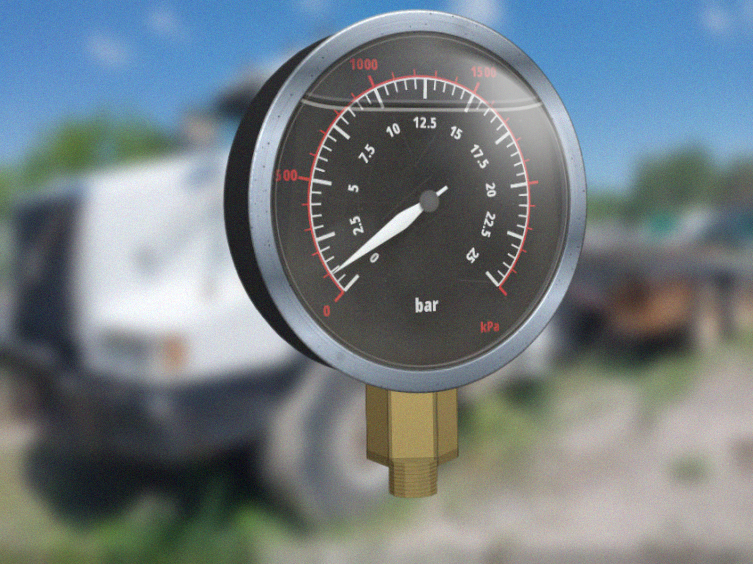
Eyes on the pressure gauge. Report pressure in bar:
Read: 1 bar
